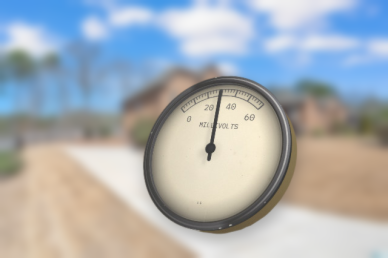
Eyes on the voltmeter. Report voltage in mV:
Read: 30 mV
